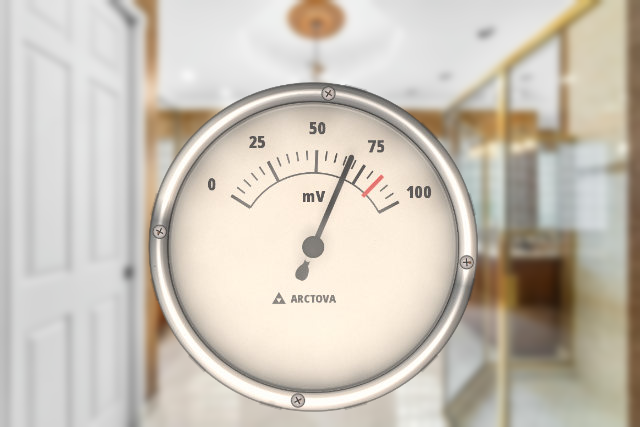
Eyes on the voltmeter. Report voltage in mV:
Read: 67.5 mV
